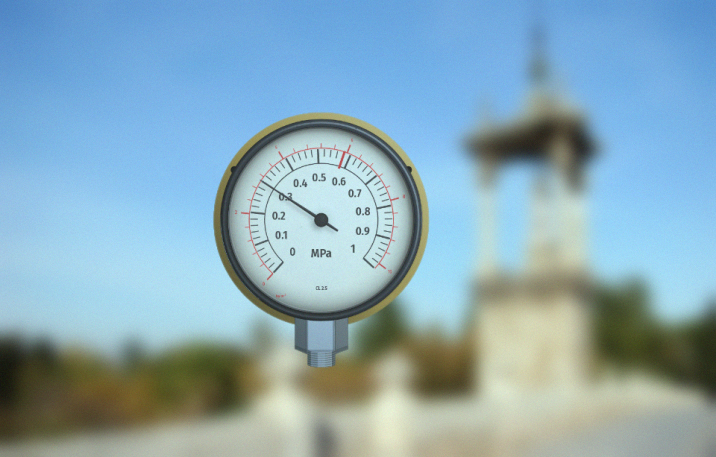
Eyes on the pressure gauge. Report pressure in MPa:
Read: 0.3 MPa
